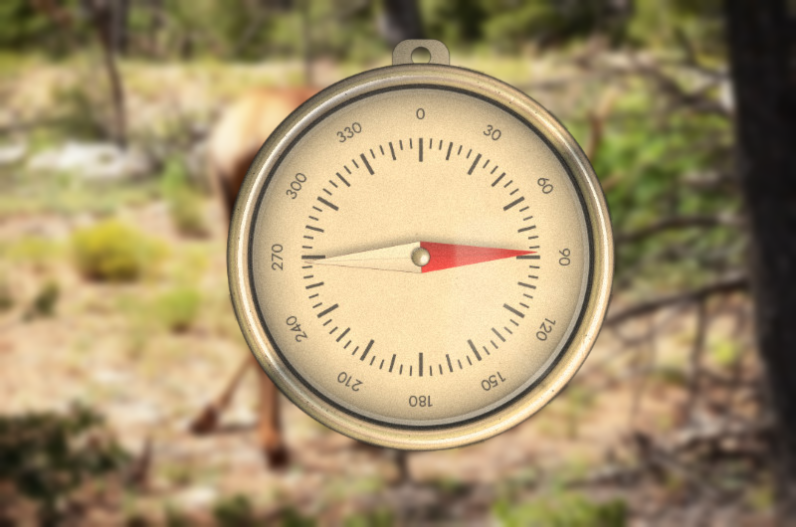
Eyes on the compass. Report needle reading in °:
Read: 87.5 °
